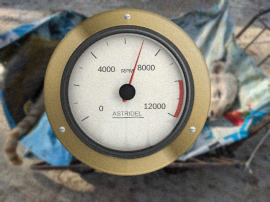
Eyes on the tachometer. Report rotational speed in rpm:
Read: 7000 rpm
